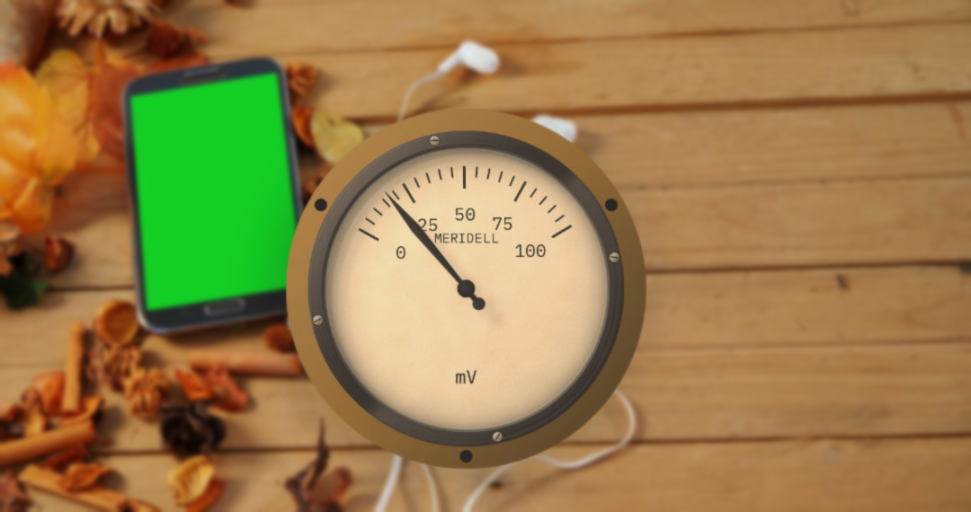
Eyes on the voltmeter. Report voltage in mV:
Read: 17.5 mV
